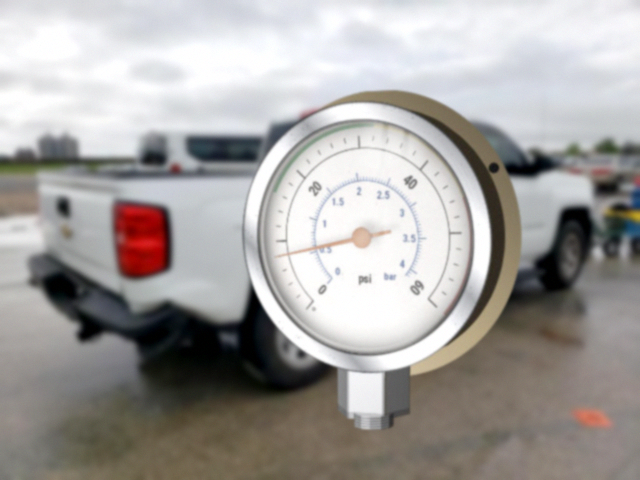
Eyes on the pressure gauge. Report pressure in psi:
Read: 8 psi
